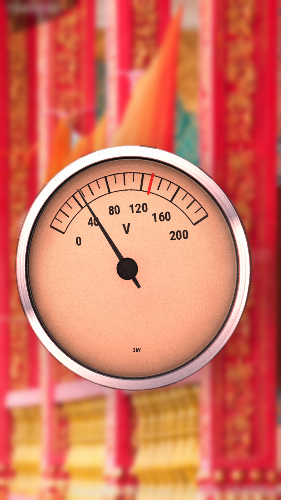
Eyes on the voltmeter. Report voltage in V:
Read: 50 V
